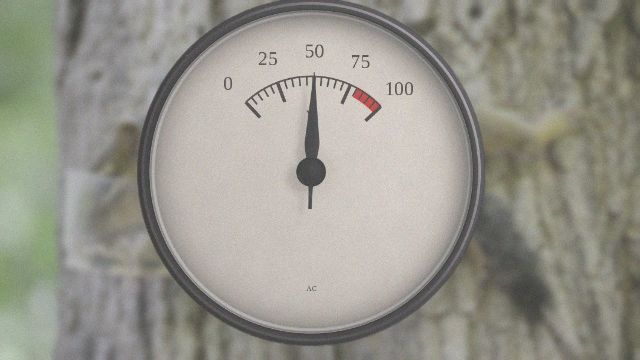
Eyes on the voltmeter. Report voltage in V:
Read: 50 V
